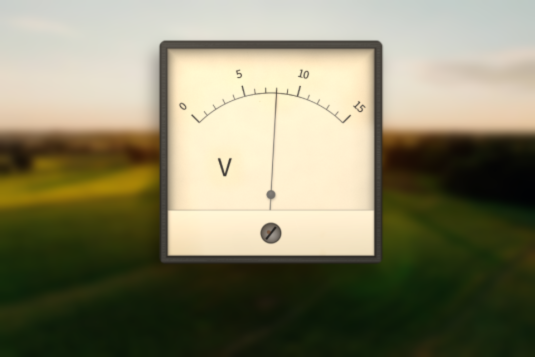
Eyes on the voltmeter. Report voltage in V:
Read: 8 V
